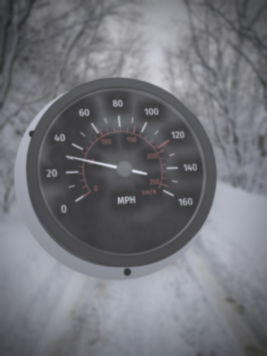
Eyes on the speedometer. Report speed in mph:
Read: 30 mph
